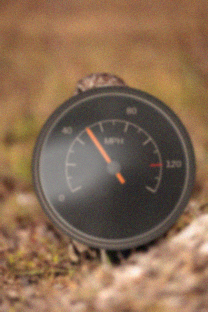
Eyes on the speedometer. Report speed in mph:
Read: 50 mph
